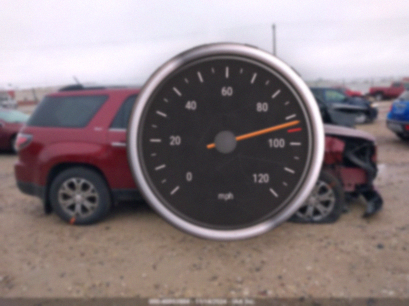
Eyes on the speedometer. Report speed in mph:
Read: 92.5 mph
